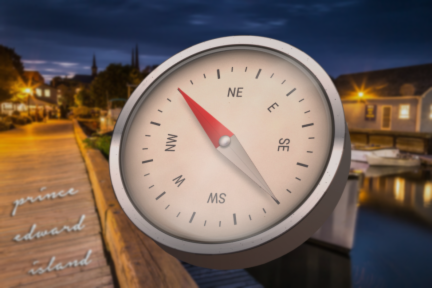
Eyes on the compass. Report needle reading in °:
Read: 0 °
